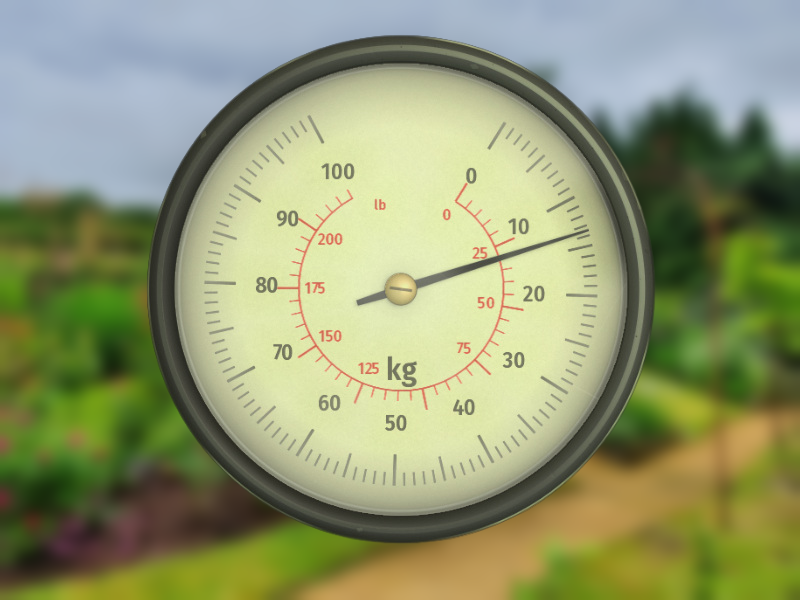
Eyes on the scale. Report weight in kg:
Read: 13.5 kg
